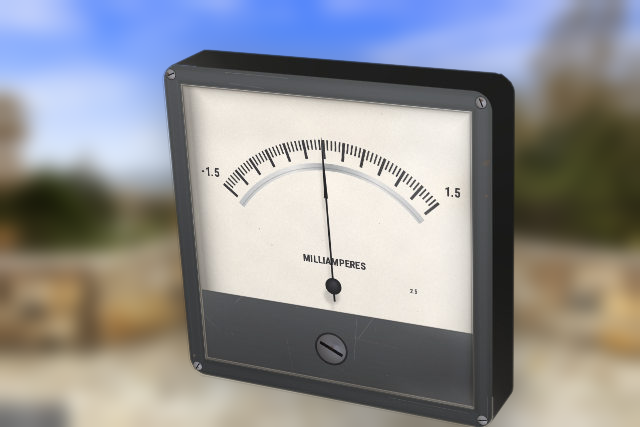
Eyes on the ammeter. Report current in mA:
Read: 0 mA
